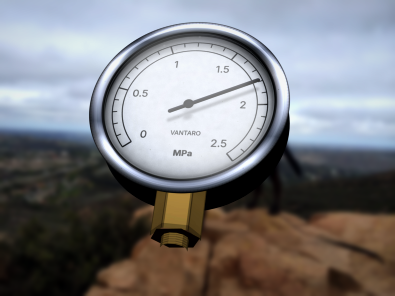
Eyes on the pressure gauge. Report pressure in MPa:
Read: 1.8 MPa
